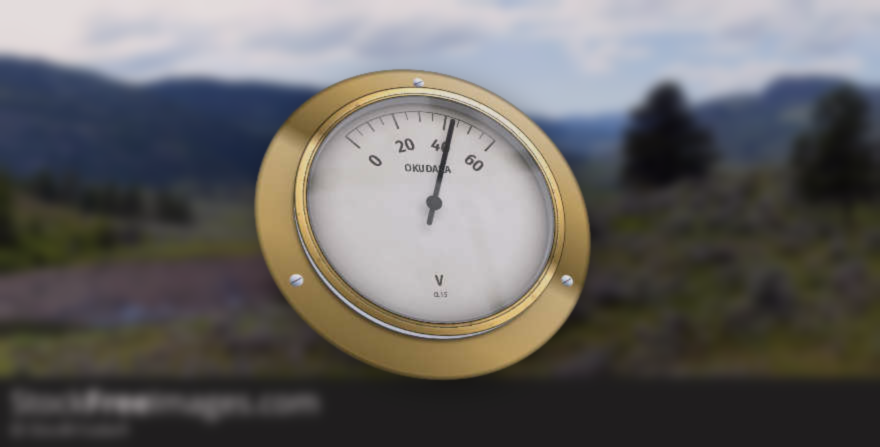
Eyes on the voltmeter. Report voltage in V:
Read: 42.5 V
